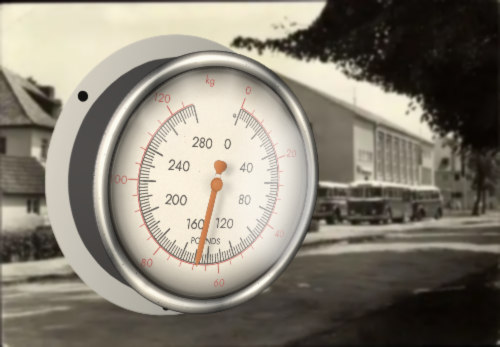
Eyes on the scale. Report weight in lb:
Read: 150 lb
